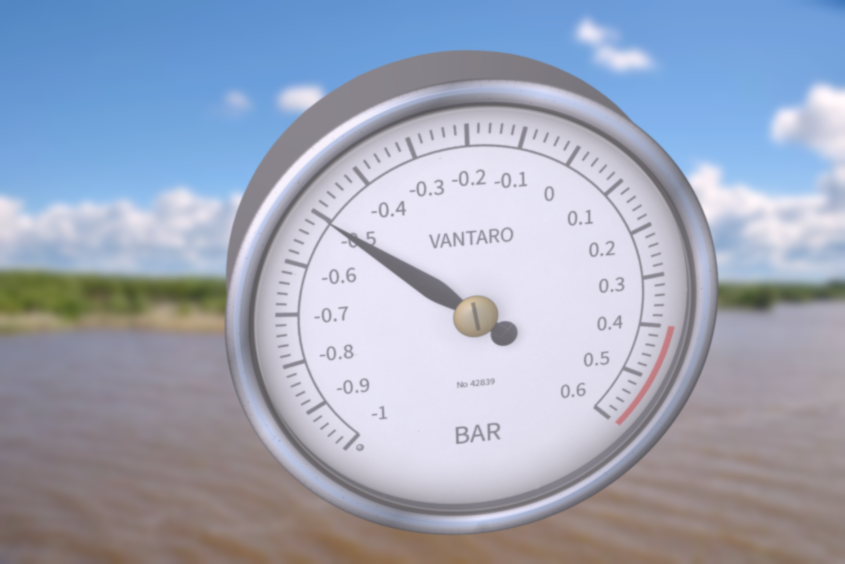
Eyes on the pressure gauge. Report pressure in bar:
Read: -0.5 bar
